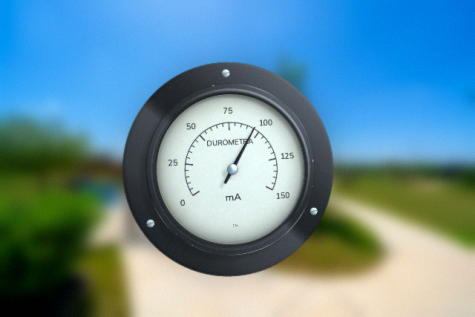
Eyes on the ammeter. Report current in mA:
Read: 95 mA
